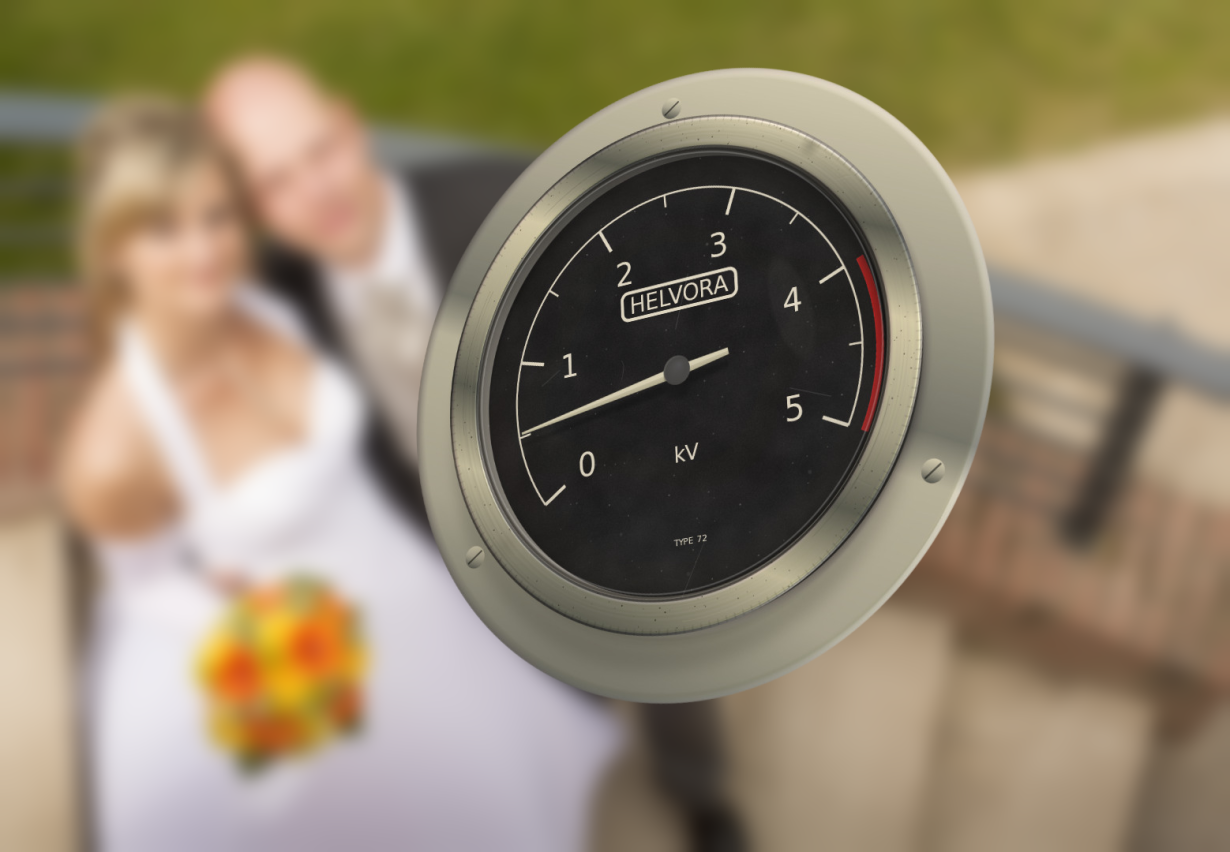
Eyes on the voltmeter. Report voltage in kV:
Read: 0.5 kV
